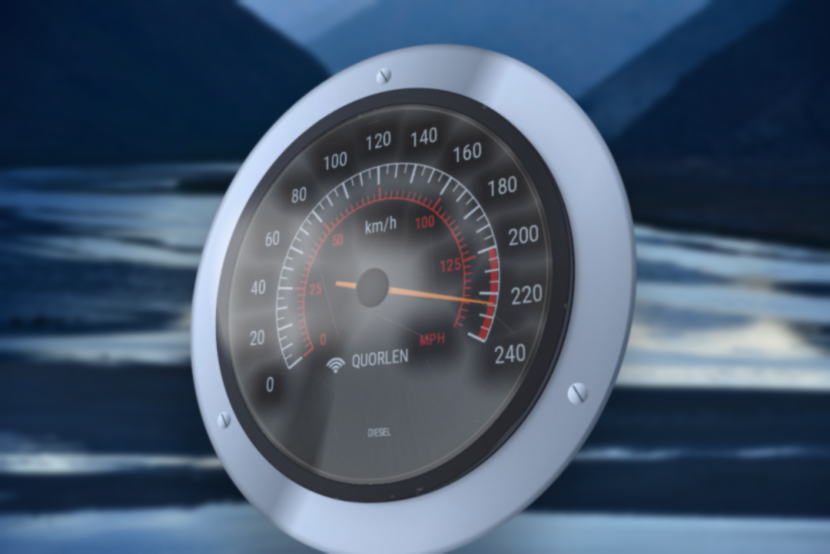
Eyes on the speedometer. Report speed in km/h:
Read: 225 km/h
